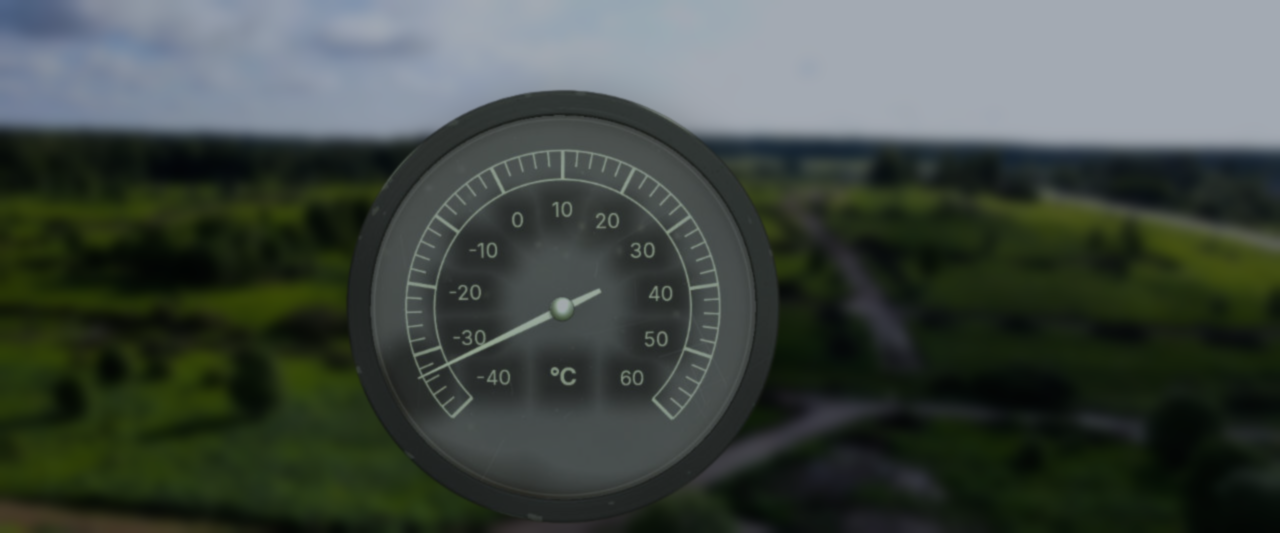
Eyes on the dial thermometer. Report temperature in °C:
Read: -33 °C
